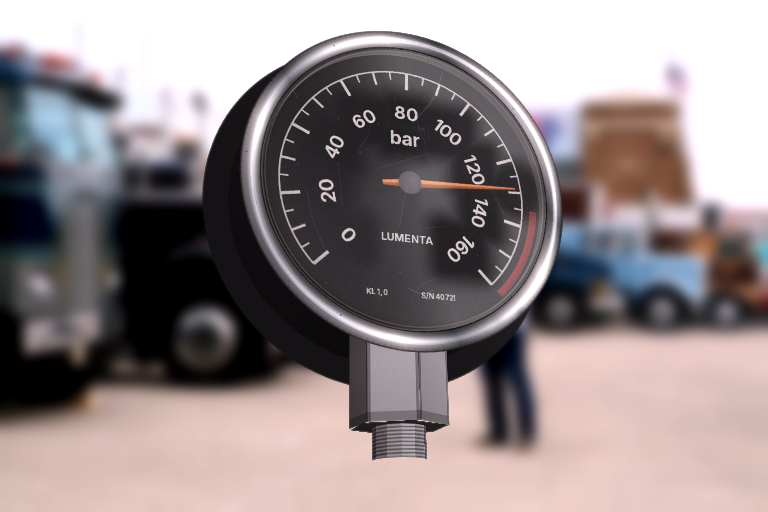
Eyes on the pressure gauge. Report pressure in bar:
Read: 130 bar
